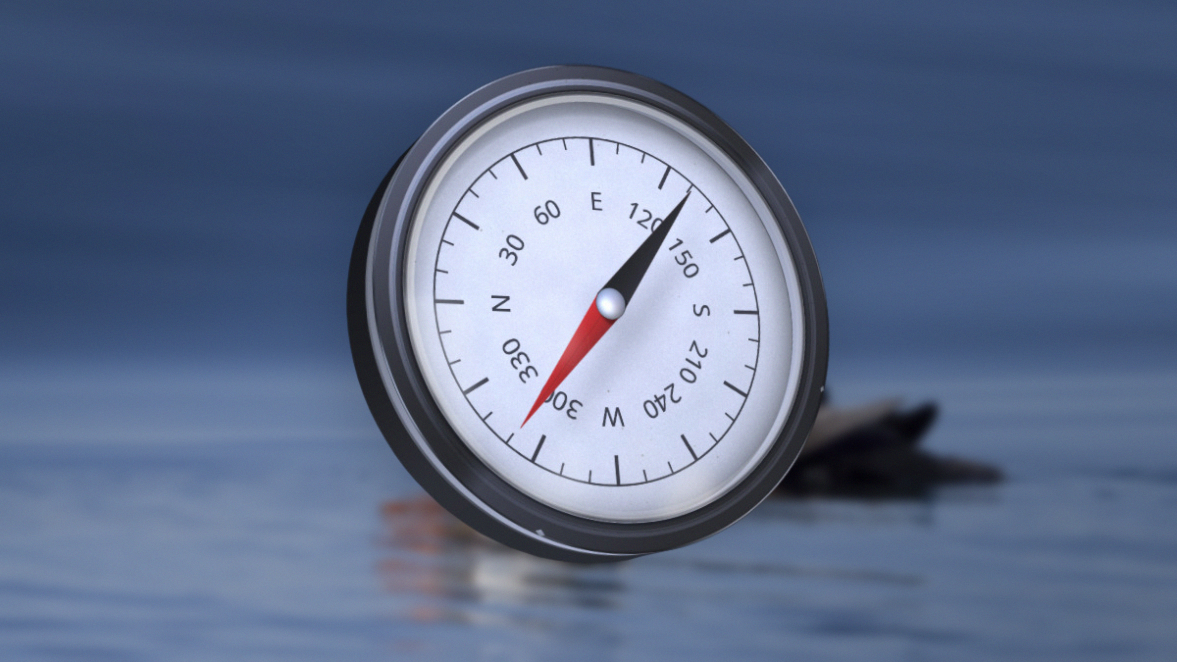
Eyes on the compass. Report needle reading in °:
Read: 310 °
